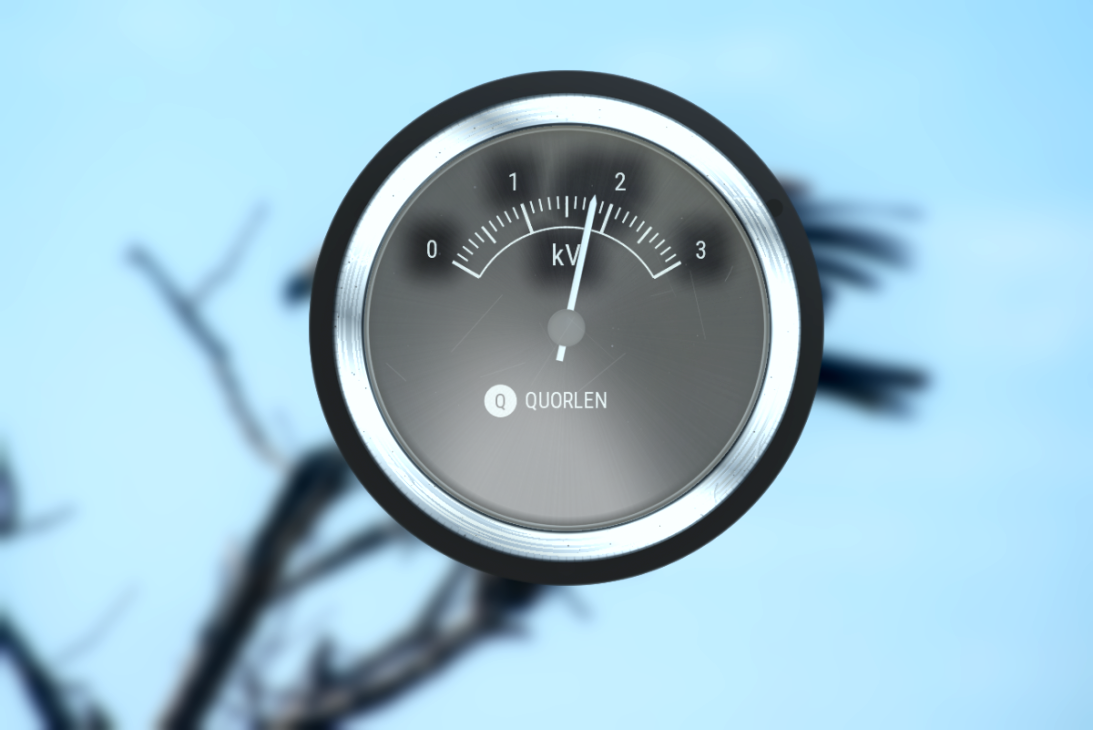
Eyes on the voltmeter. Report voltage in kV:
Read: 1.8 kV
